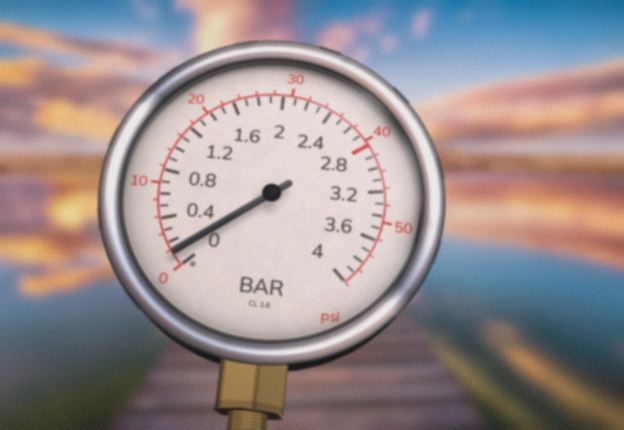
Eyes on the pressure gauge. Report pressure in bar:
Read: 0.1 bar
